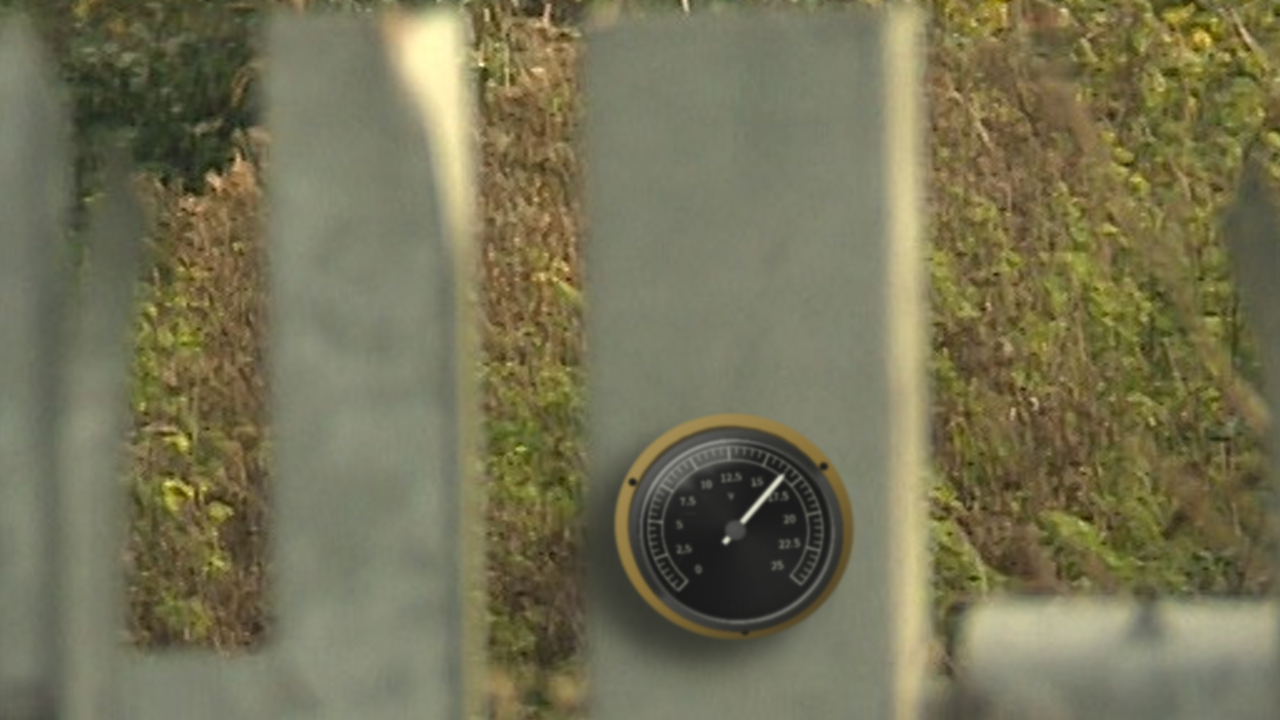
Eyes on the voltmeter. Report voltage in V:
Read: 16.5 V
